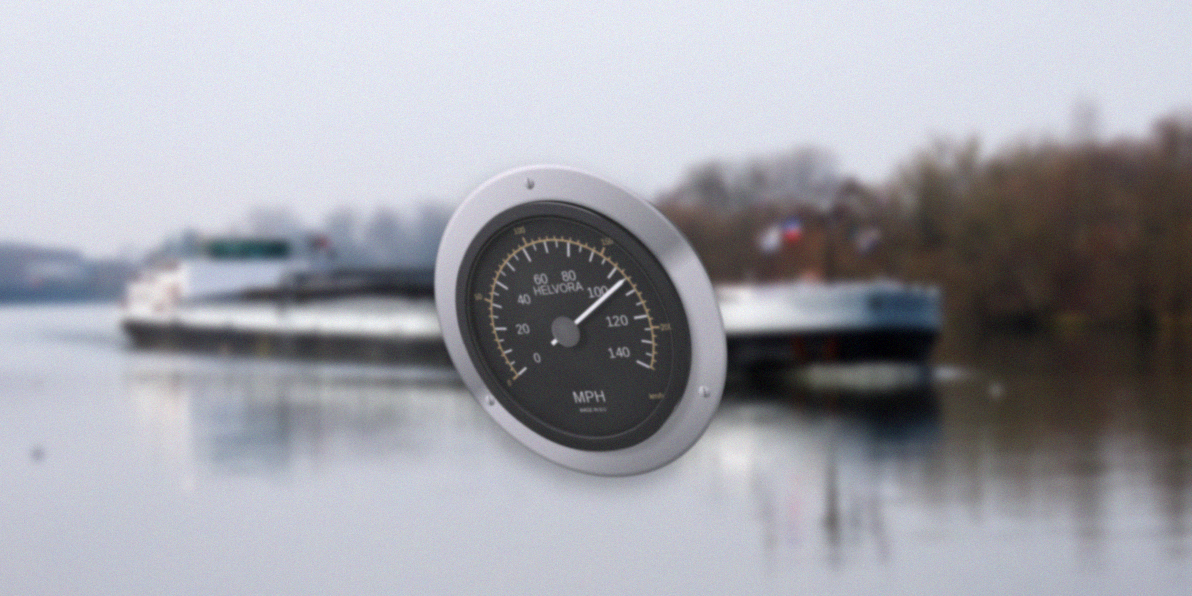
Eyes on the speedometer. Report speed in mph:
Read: 105 mph
